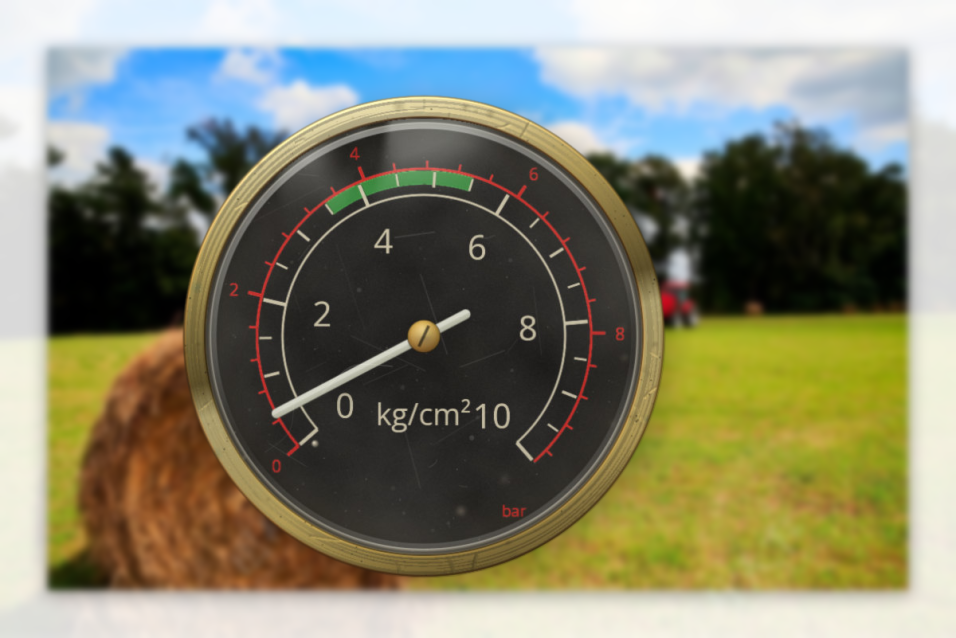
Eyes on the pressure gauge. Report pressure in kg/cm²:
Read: 0.5 kg/cm²
